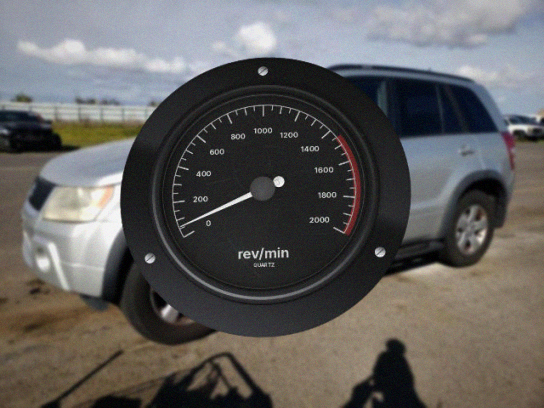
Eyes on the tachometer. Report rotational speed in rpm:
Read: 50 rpm
